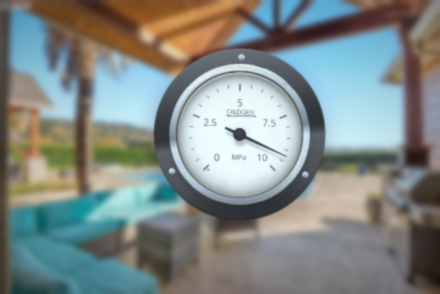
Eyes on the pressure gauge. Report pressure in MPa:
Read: 9.25 MPa
